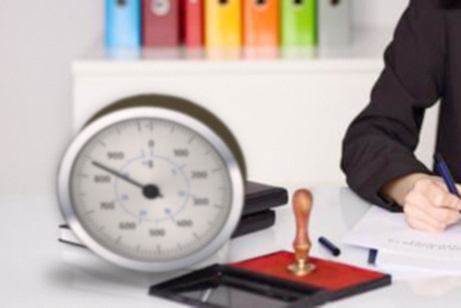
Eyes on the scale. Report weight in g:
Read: 850 g
